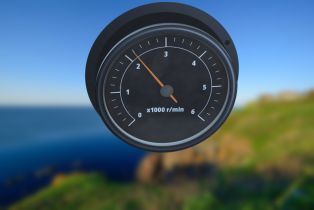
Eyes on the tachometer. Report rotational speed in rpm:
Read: 2200 rpm
